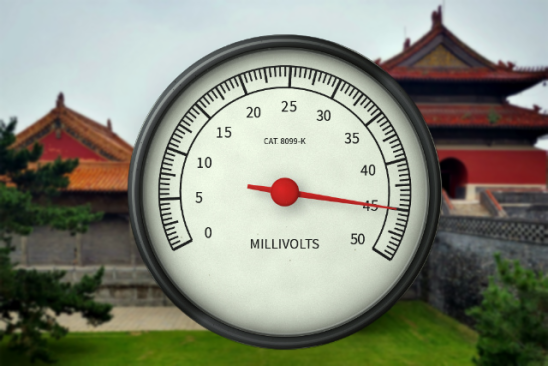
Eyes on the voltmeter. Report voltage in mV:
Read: 45 mV
